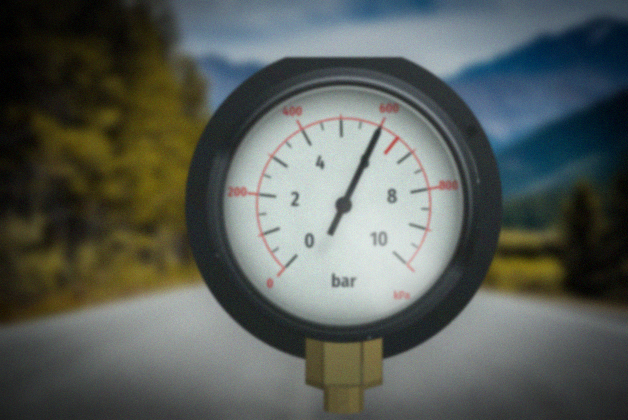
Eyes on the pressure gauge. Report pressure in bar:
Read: 6 bar
